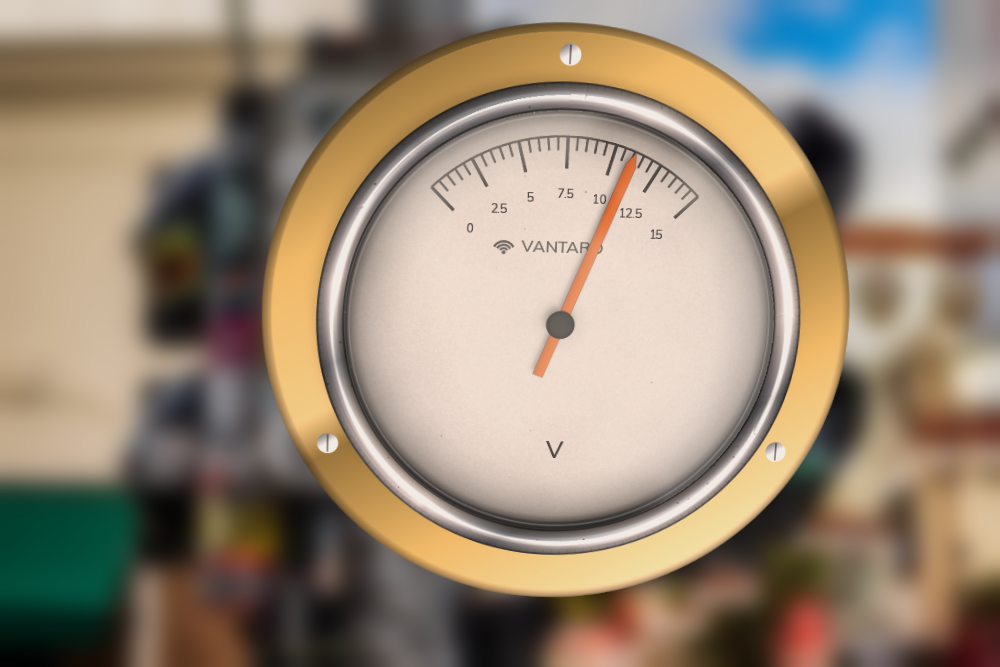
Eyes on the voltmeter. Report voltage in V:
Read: 11 V
